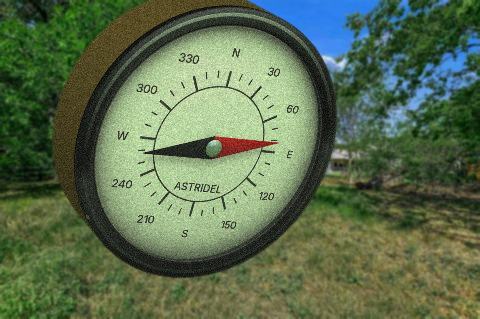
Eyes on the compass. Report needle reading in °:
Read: 80 °
